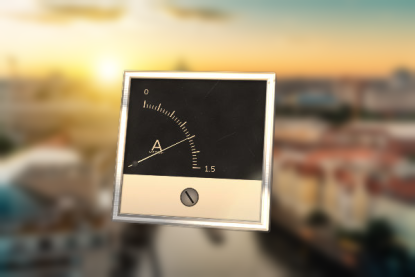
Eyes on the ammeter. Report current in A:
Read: 1 A
